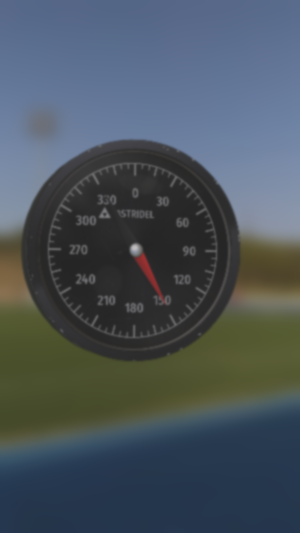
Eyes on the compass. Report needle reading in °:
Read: 150 °
